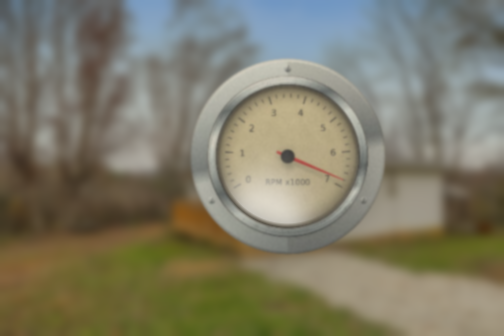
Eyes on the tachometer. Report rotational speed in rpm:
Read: 6800 rpm
